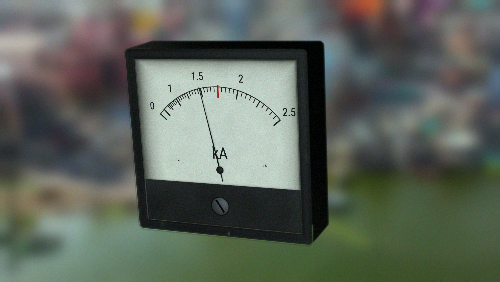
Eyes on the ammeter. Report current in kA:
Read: 1.5 kA
